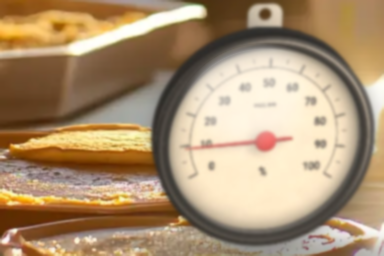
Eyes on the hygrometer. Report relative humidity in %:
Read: 10 %
